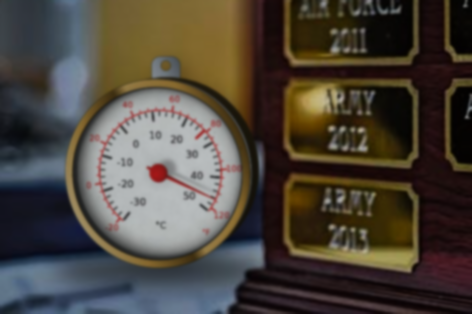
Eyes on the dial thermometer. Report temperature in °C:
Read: 46 °C
